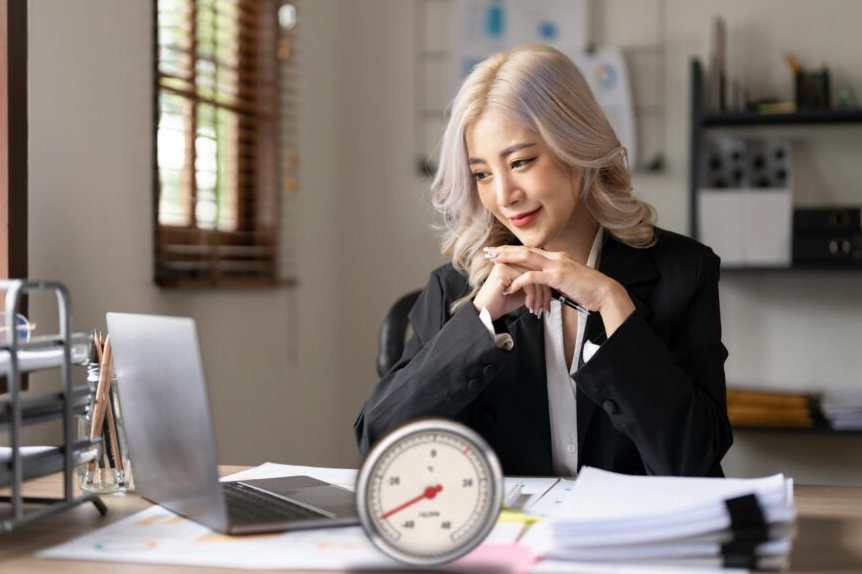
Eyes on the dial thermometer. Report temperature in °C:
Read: -32 °C
